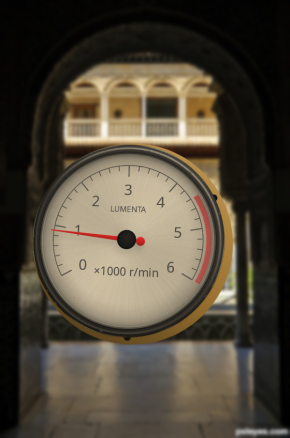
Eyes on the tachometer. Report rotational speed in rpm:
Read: 900 rpm
